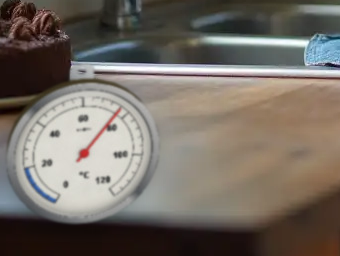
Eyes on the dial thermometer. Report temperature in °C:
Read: 76 °C
